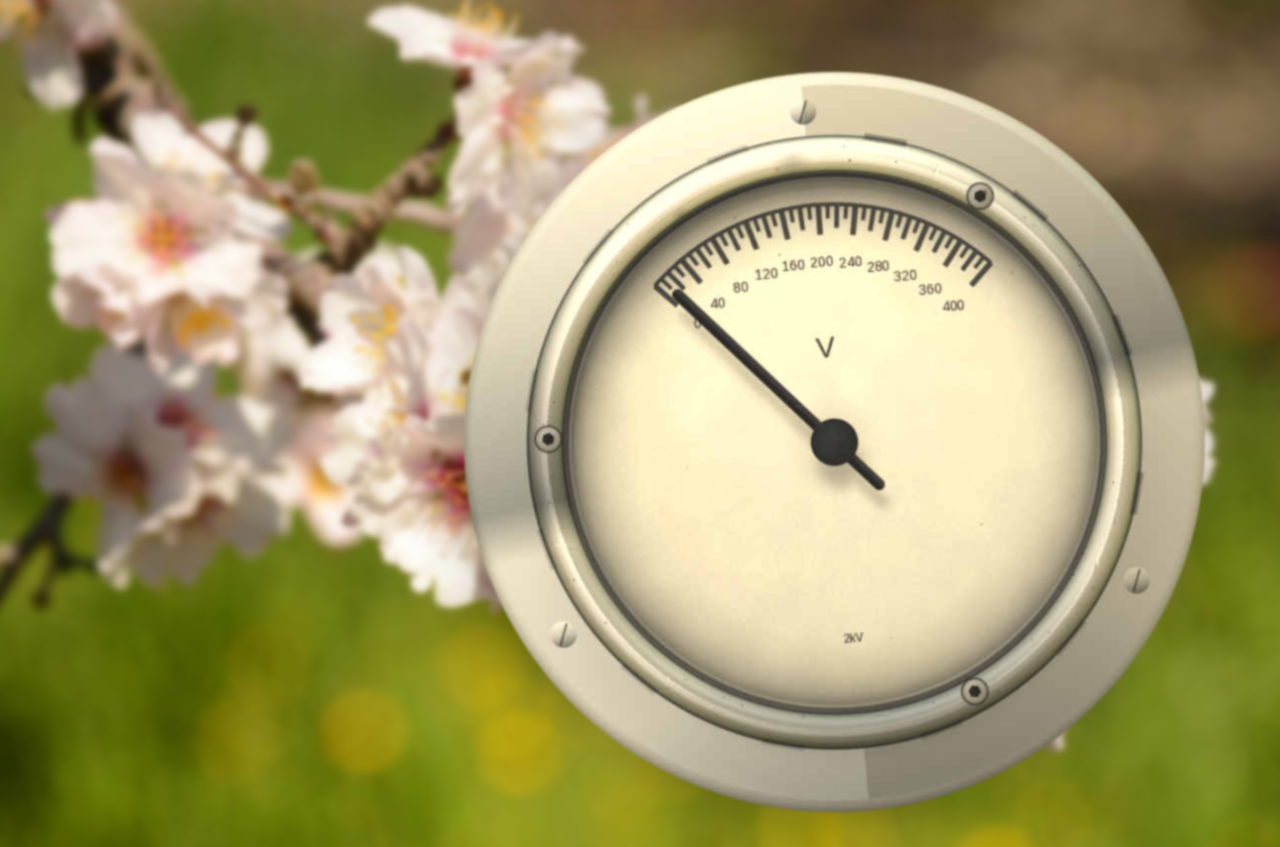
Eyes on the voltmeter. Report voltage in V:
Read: 10 V
